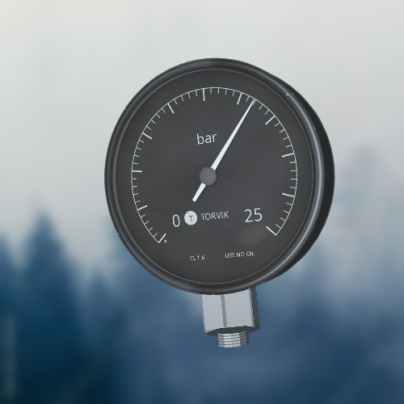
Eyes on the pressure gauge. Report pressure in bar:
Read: 16 bar
